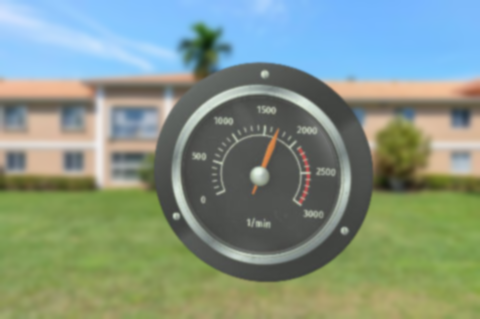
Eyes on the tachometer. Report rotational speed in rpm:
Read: 1700 rpm
